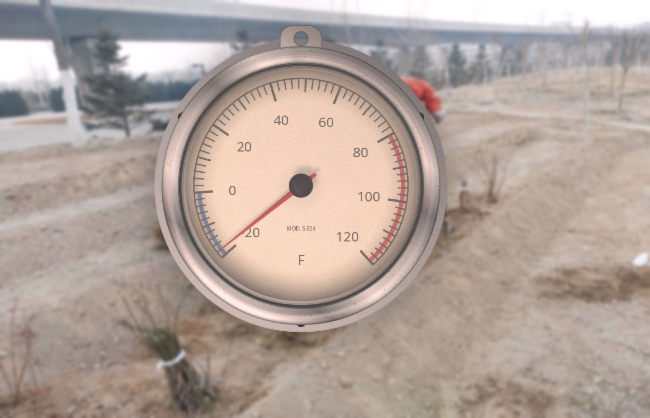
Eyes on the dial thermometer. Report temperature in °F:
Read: -18 °F
